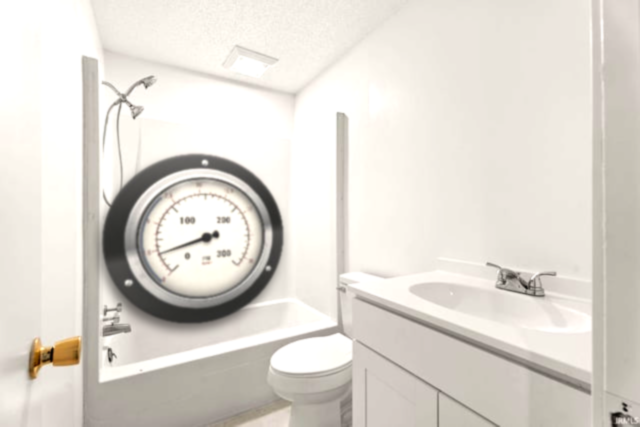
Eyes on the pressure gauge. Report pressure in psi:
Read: 30 psi
